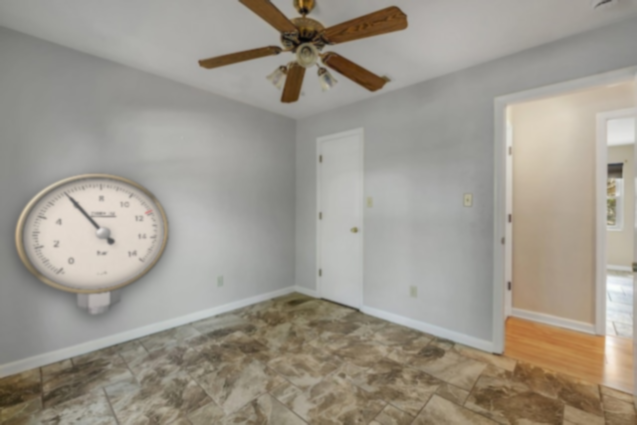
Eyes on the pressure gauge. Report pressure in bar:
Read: 6 bar
